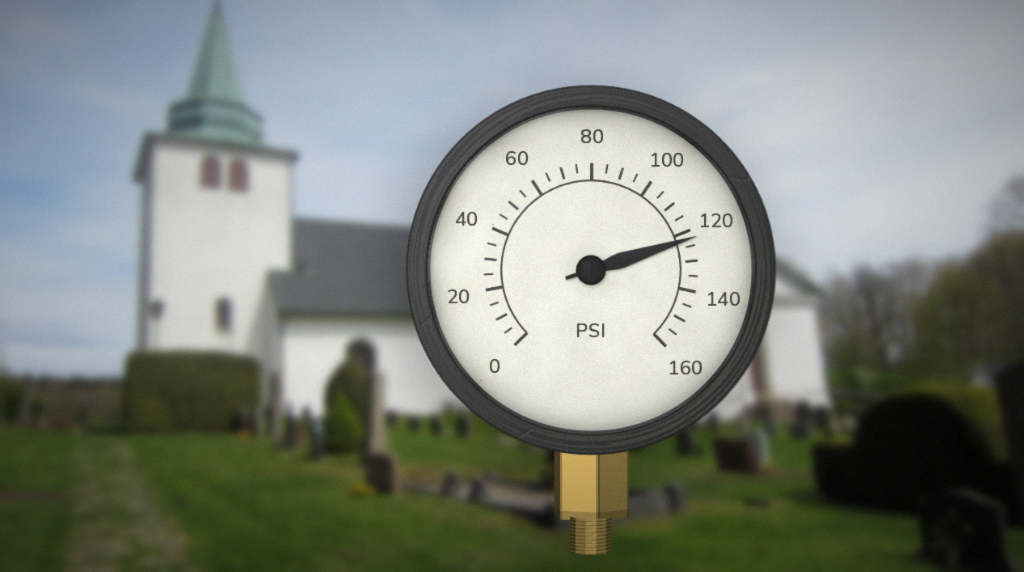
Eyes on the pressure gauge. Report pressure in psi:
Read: 122.5 psi
